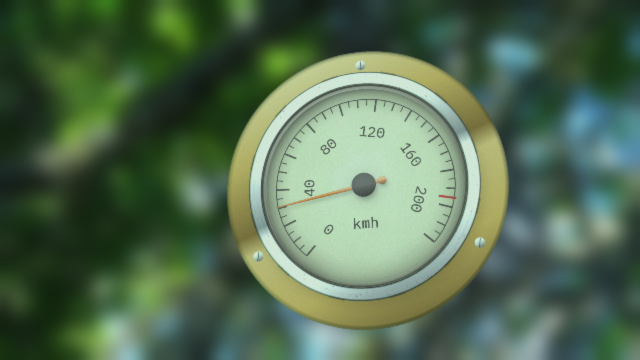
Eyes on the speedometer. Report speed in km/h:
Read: 30 km/h
